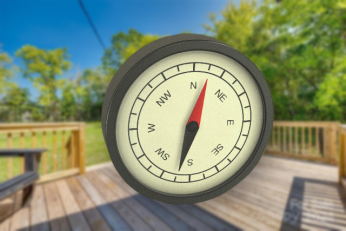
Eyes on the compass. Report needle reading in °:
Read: 15 °
